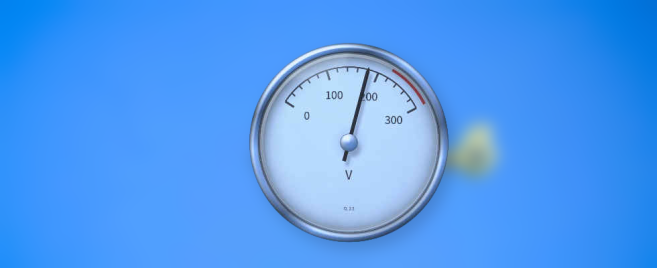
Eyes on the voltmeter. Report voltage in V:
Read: 180 V
